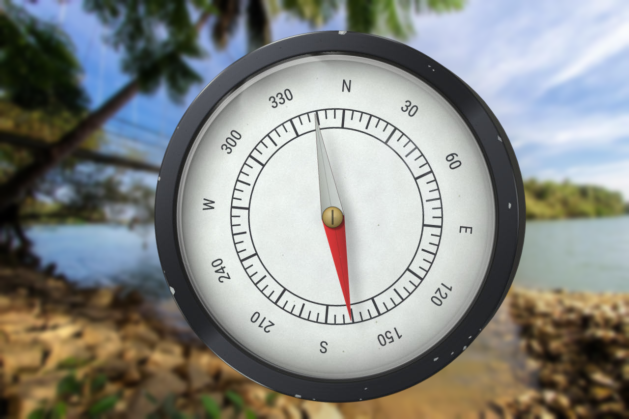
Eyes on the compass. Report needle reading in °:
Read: 165 °
